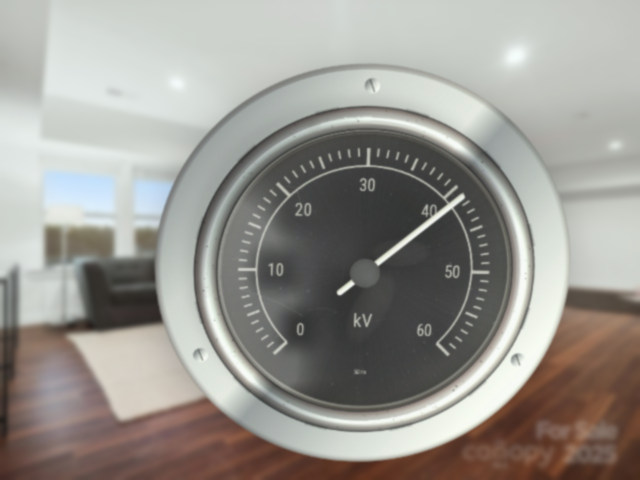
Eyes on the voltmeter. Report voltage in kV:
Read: 41 kV
